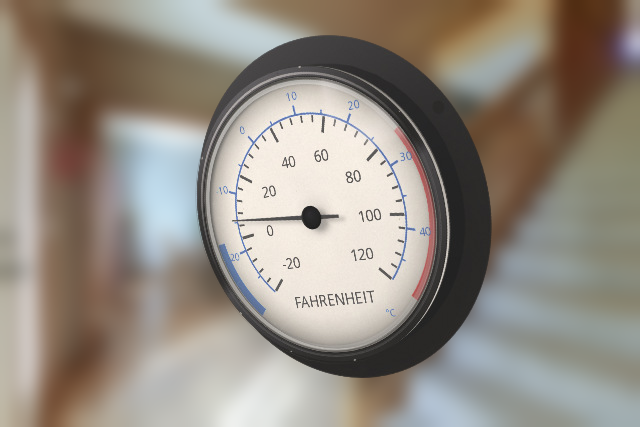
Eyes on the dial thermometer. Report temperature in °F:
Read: 6 °F
